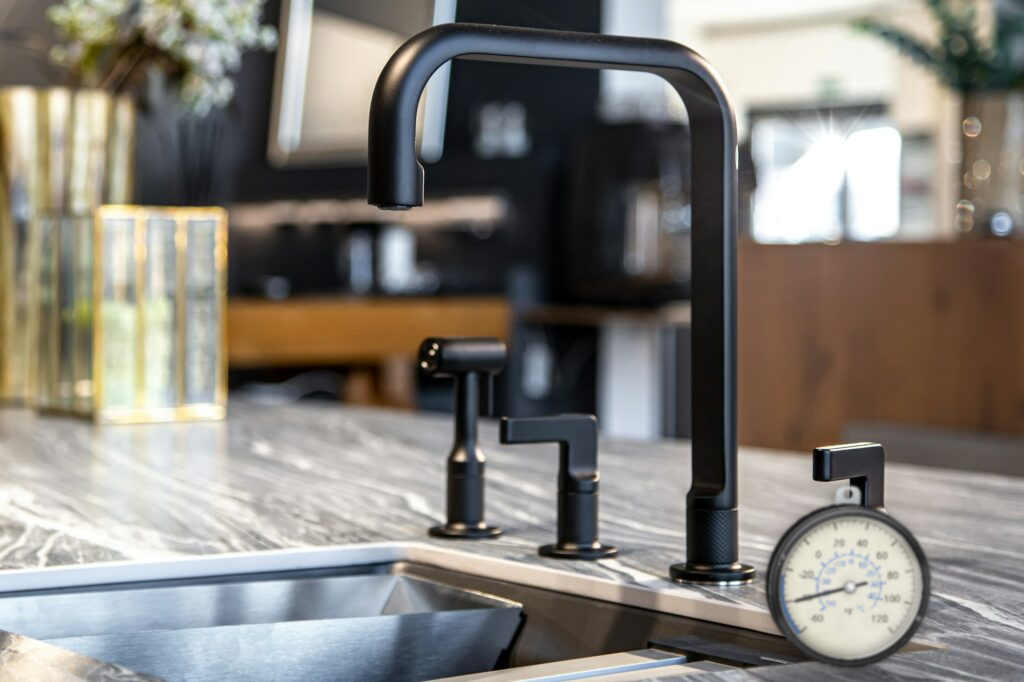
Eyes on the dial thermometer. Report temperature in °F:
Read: -40 °F
